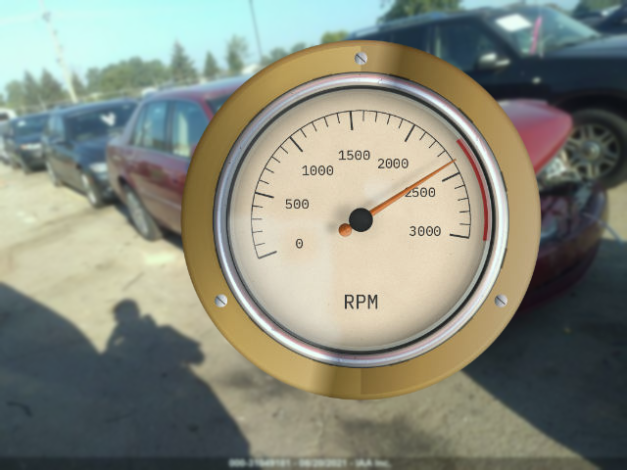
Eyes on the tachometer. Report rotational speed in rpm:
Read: 2400 rpm
